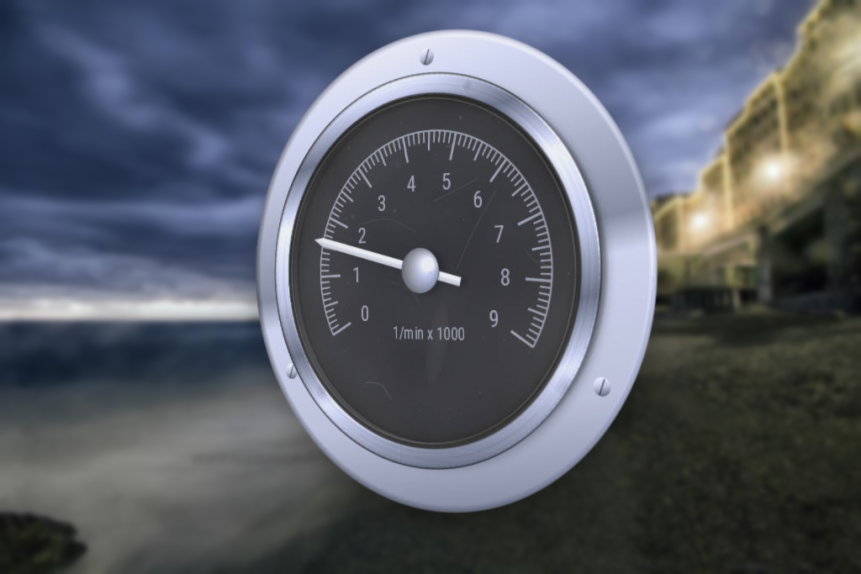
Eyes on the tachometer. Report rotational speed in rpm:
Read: 1600 rpm
